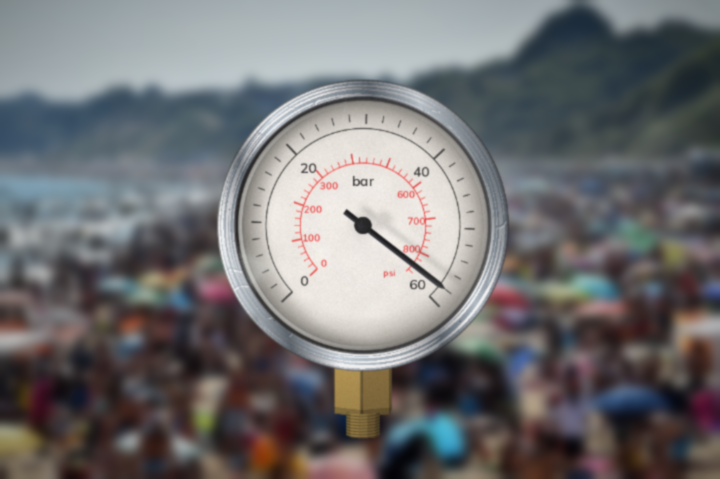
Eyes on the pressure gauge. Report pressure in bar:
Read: 58 bar
